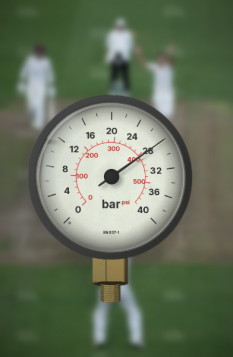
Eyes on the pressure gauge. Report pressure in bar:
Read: 28 bar
